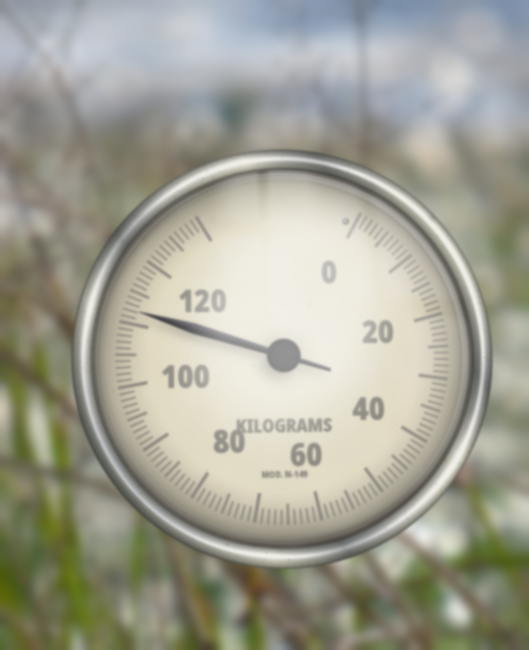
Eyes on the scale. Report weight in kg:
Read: 112 kg
